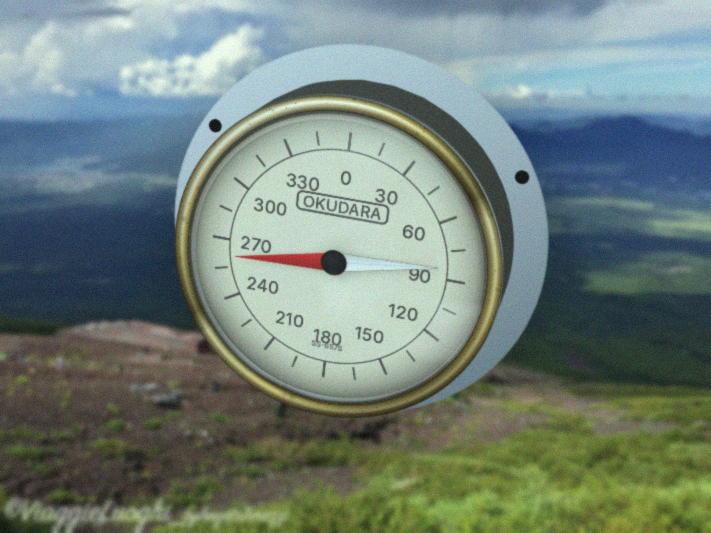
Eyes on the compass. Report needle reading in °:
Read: 262.5 °
